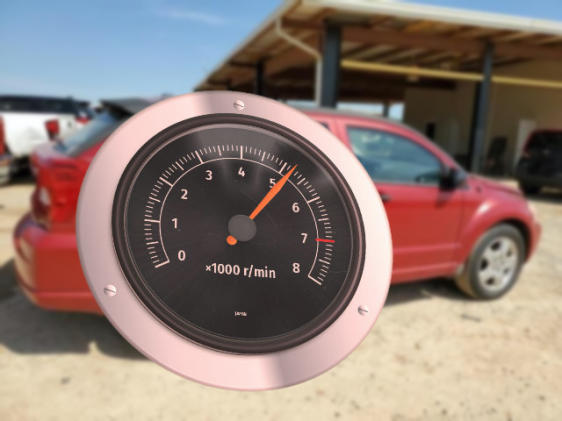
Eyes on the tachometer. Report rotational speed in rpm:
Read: 5200 rpm
